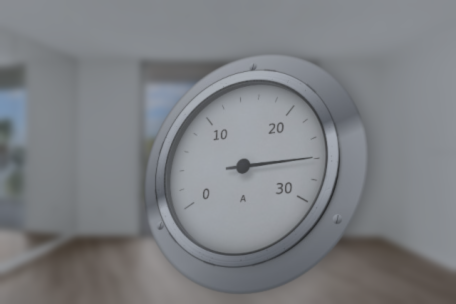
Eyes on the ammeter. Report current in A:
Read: 26 A
